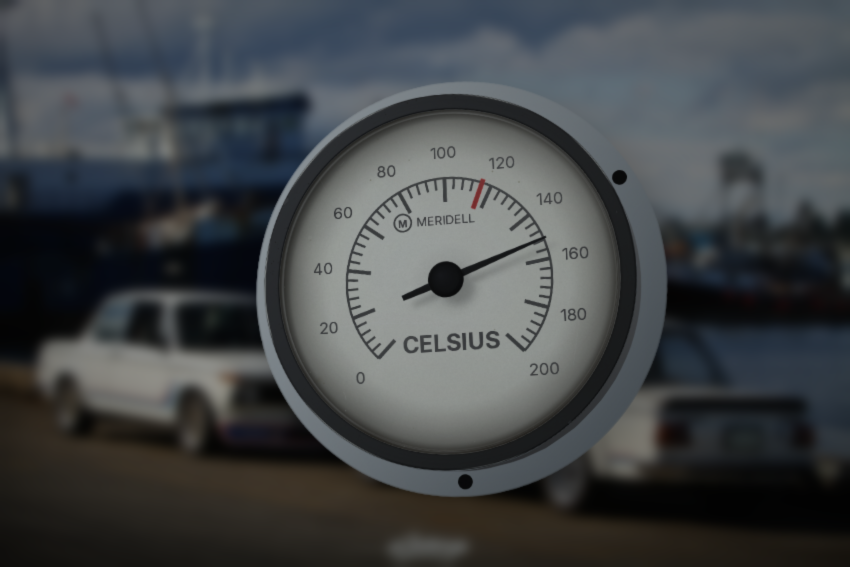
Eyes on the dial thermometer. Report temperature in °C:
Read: 152 °C
